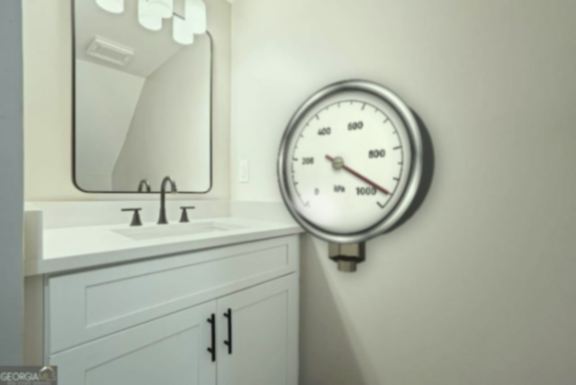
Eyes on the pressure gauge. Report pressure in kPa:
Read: 950 kPa
